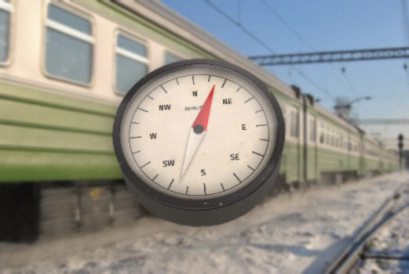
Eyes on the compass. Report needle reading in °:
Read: 22.5 °
